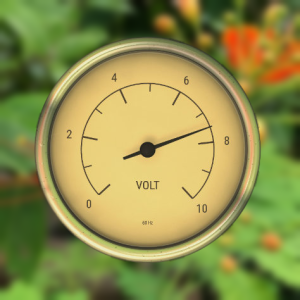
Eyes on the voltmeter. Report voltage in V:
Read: 7.5 V
